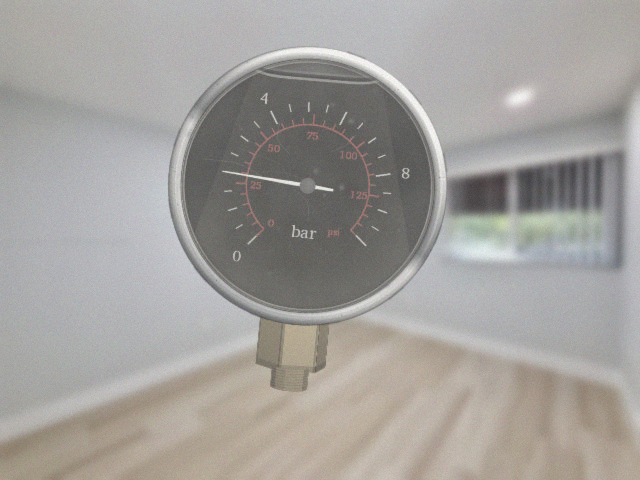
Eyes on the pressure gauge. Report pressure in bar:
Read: 2 bar
